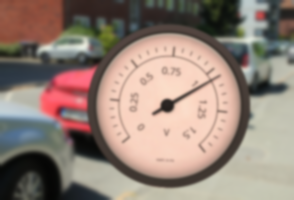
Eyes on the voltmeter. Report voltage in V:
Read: 1.05 V
